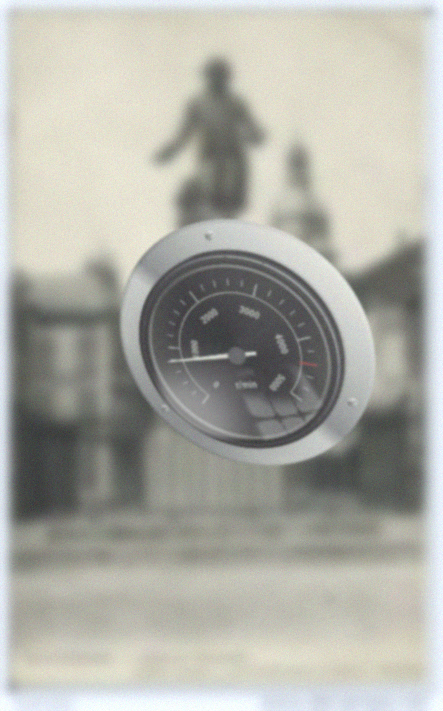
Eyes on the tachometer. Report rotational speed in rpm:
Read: 800 rpm
